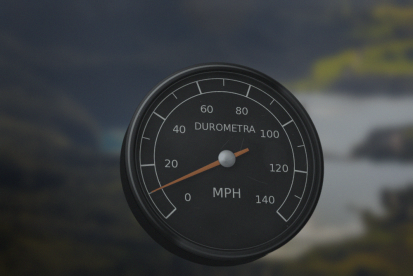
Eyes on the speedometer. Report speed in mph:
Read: 10 mph
